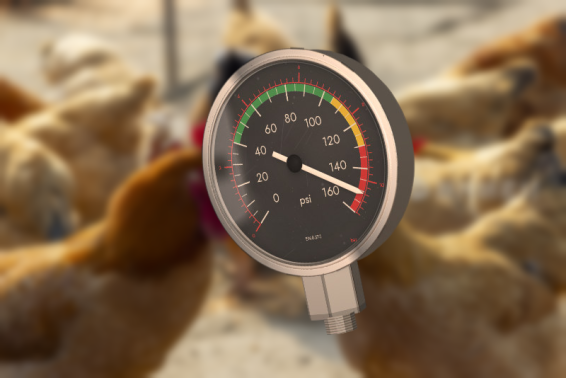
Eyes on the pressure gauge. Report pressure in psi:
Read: 150 psi
